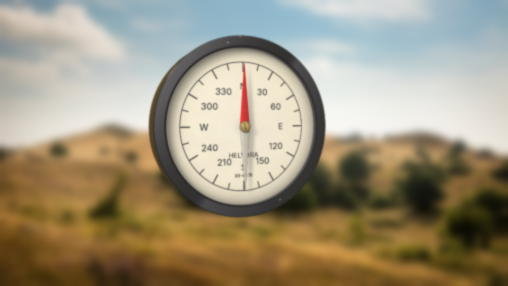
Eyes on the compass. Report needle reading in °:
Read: 0 °
